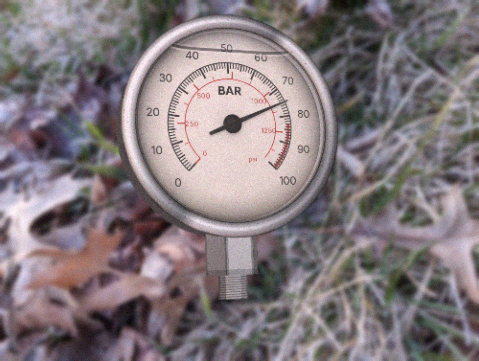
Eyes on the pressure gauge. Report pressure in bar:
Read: 75 bar
